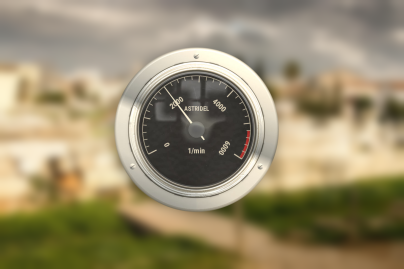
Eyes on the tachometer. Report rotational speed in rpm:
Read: 2000 rpm
